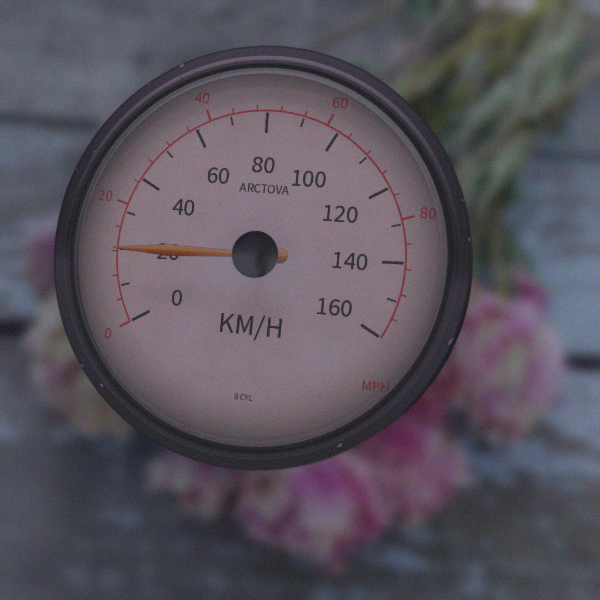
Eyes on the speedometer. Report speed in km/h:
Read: 20 km/h
